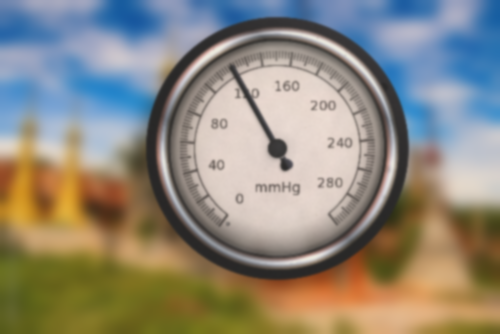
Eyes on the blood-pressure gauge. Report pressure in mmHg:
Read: 120 mmHg
